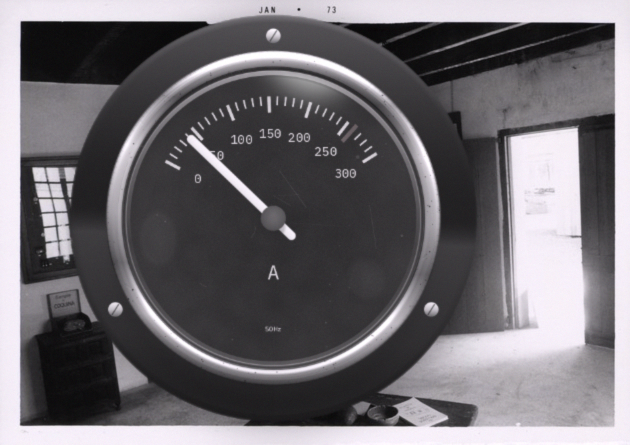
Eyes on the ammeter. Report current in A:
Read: 40 A
